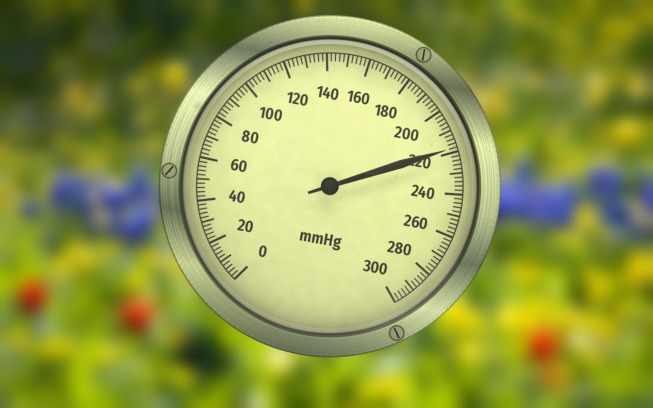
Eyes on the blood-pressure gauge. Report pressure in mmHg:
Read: 218 mmHg
